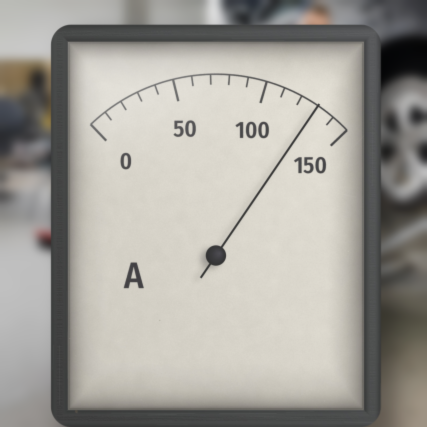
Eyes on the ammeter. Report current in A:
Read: 130 A
